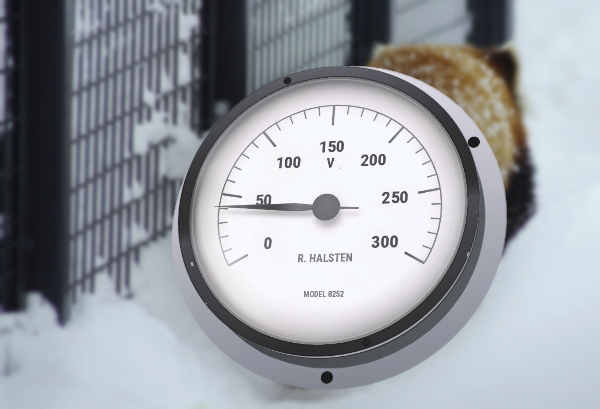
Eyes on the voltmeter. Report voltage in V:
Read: 40 V
